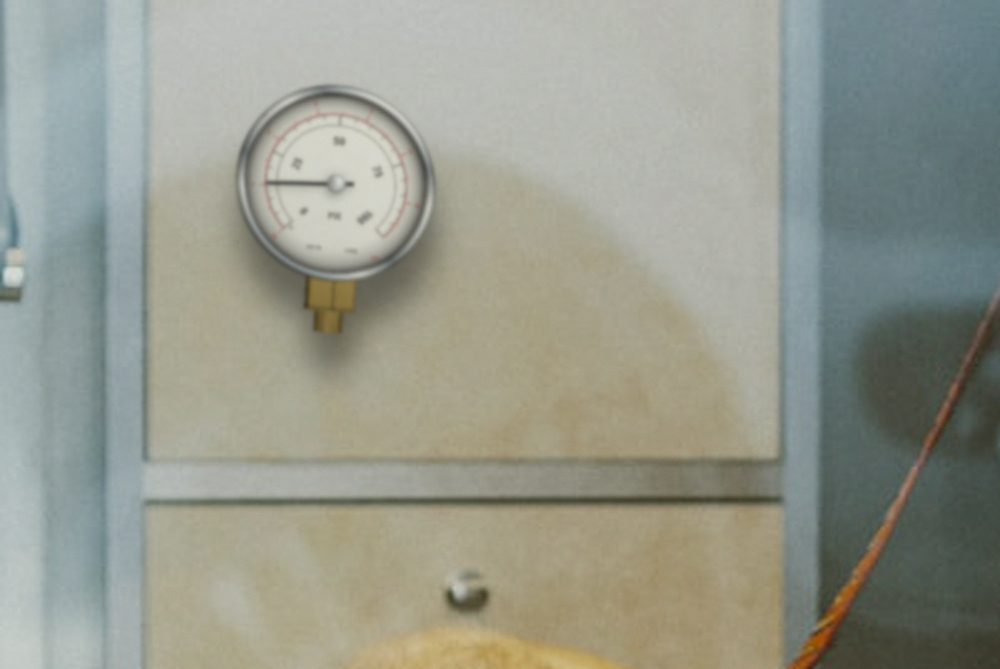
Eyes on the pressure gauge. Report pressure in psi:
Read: 15 psi
